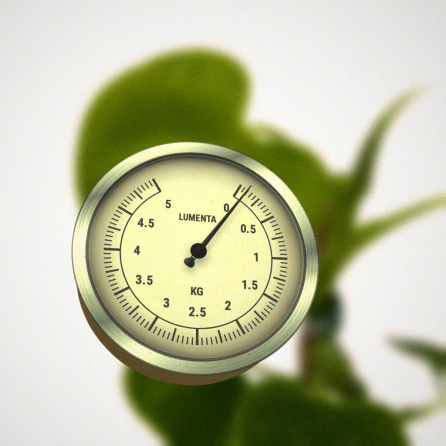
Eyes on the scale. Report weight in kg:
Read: 0.1 kg
